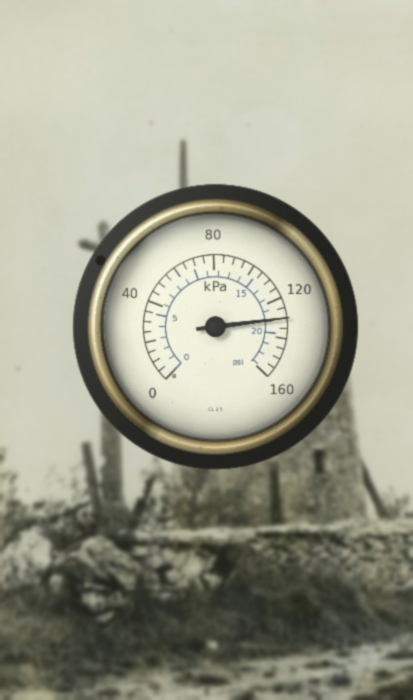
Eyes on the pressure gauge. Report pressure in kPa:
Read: 130 kPa
